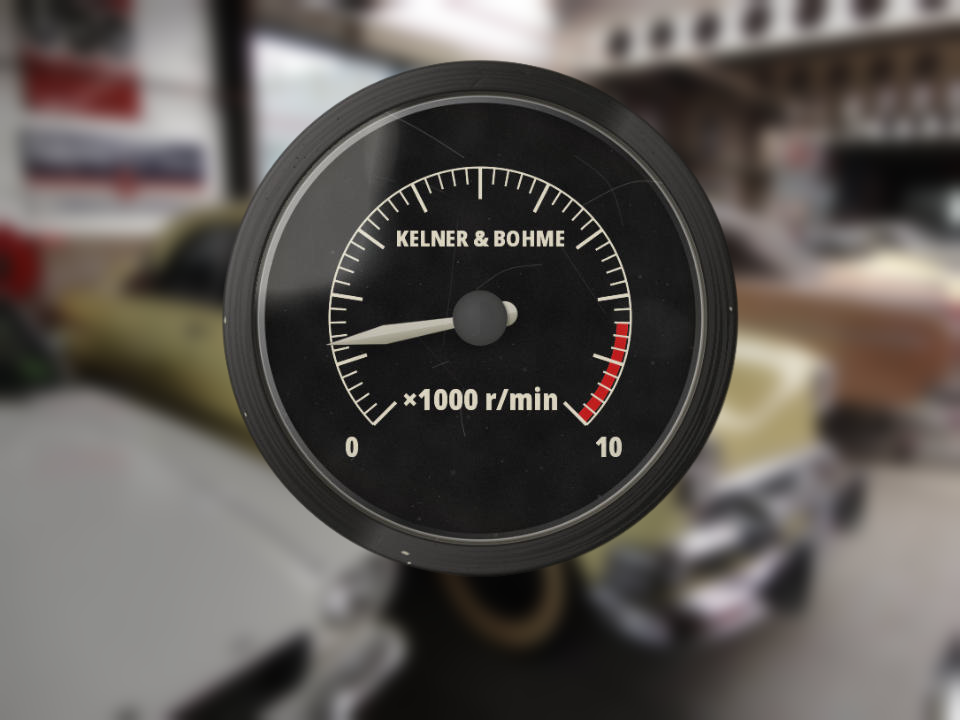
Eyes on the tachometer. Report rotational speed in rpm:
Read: 1300 rpm
